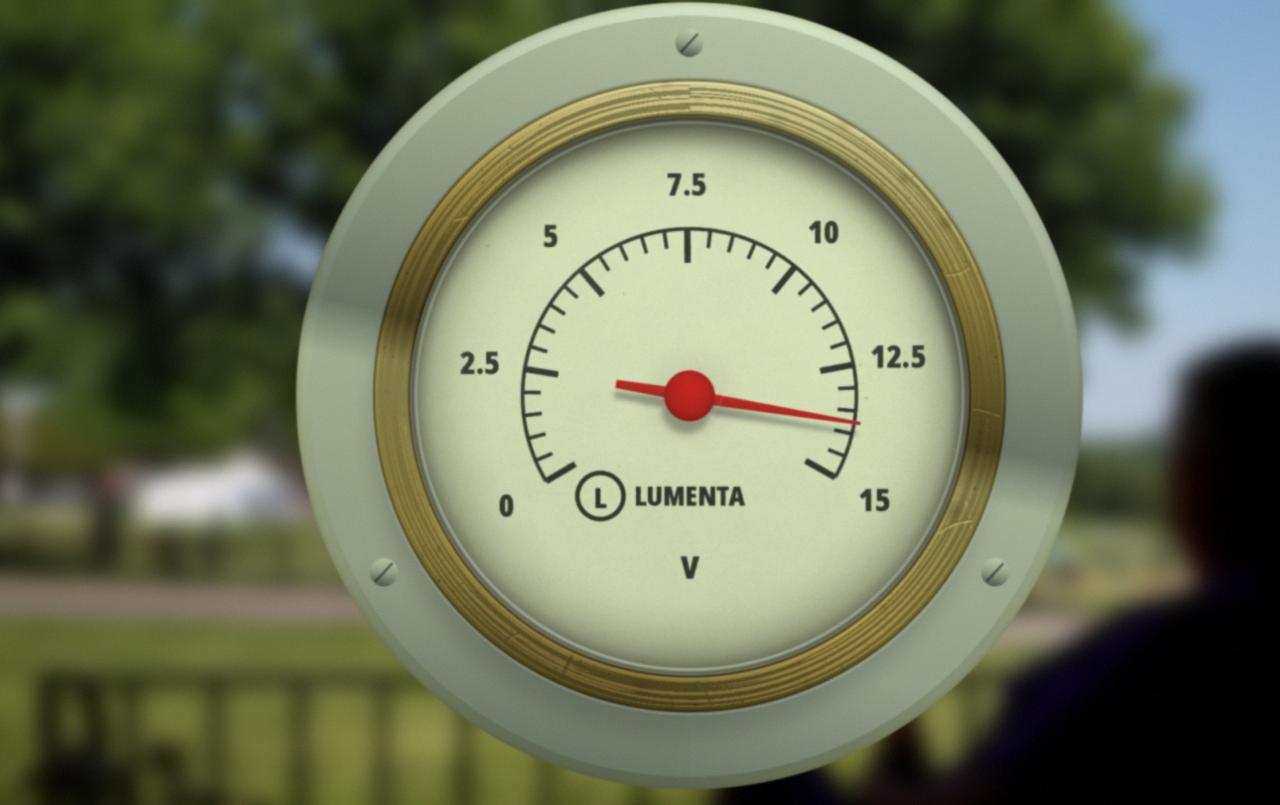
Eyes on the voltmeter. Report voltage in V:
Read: 13.75 V
